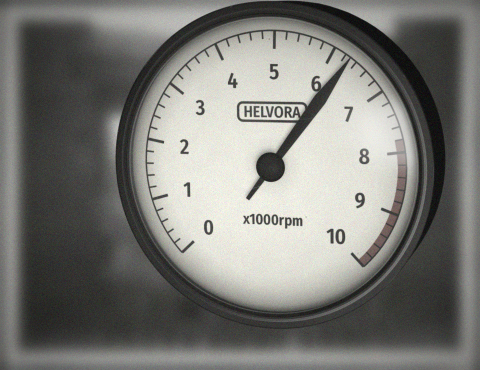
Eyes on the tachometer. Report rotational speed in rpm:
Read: 6300 rpm
